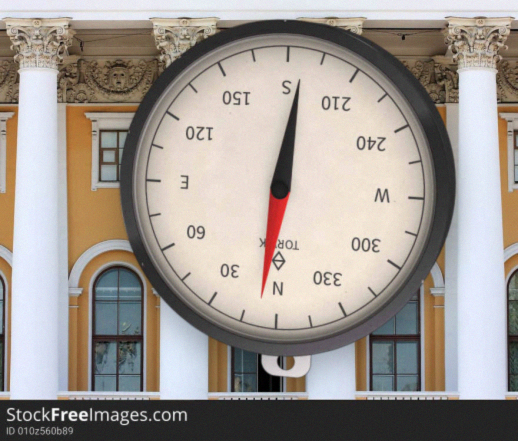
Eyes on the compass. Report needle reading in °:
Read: 7.5 °
